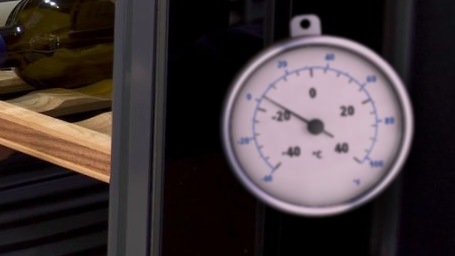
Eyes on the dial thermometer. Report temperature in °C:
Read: -16 °C
